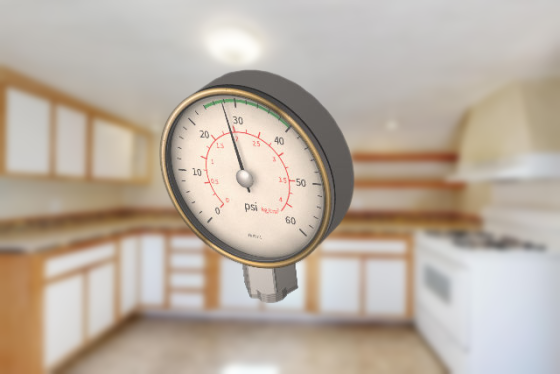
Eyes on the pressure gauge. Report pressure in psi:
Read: 28 psi
